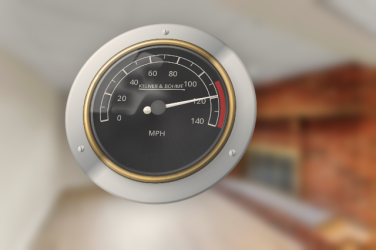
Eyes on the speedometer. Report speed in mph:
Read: 120 mph
